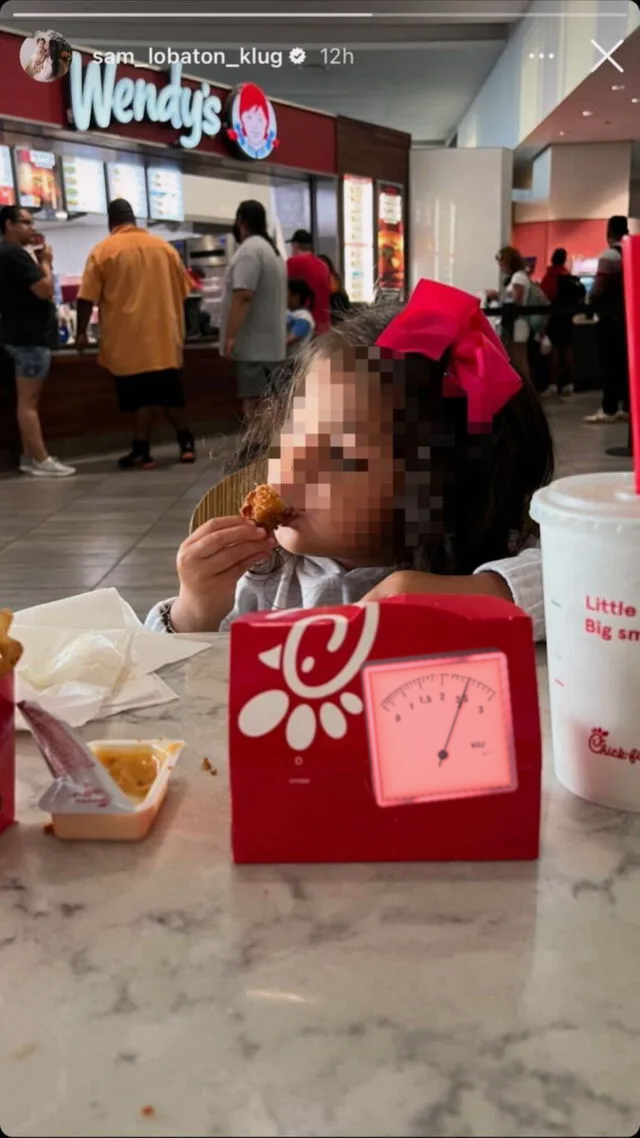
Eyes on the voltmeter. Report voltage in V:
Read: 2.5 V
